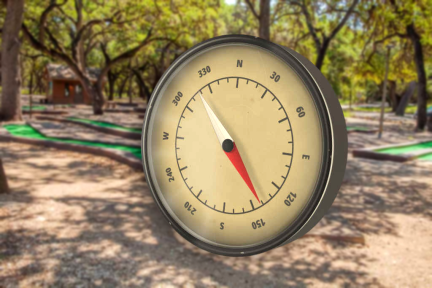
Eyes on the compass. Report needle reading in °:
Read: 140 °
